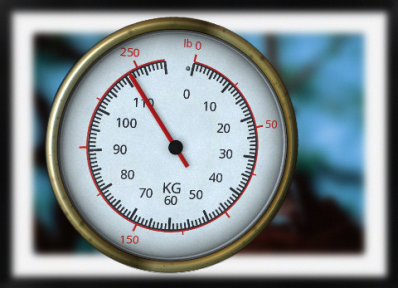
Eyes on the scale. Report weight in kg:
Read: 111 kg
